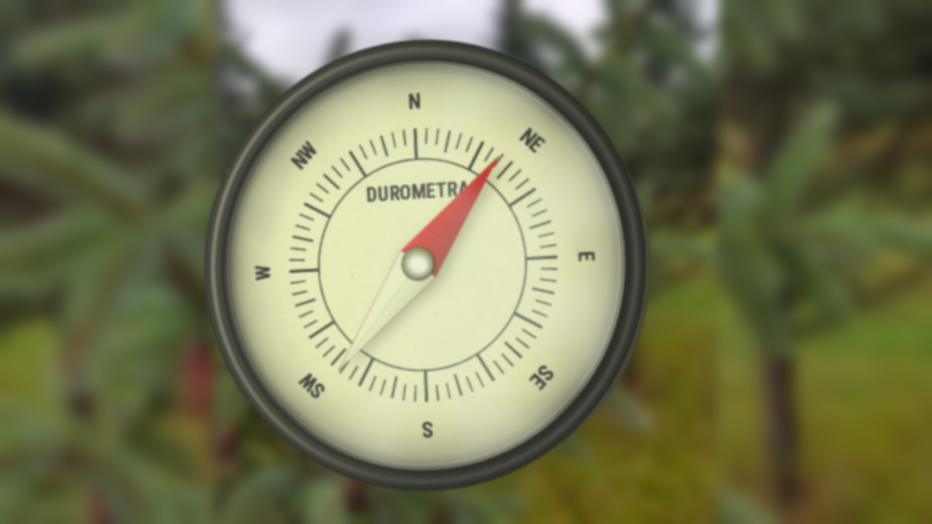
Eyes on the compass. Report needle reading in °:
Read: 40 °
